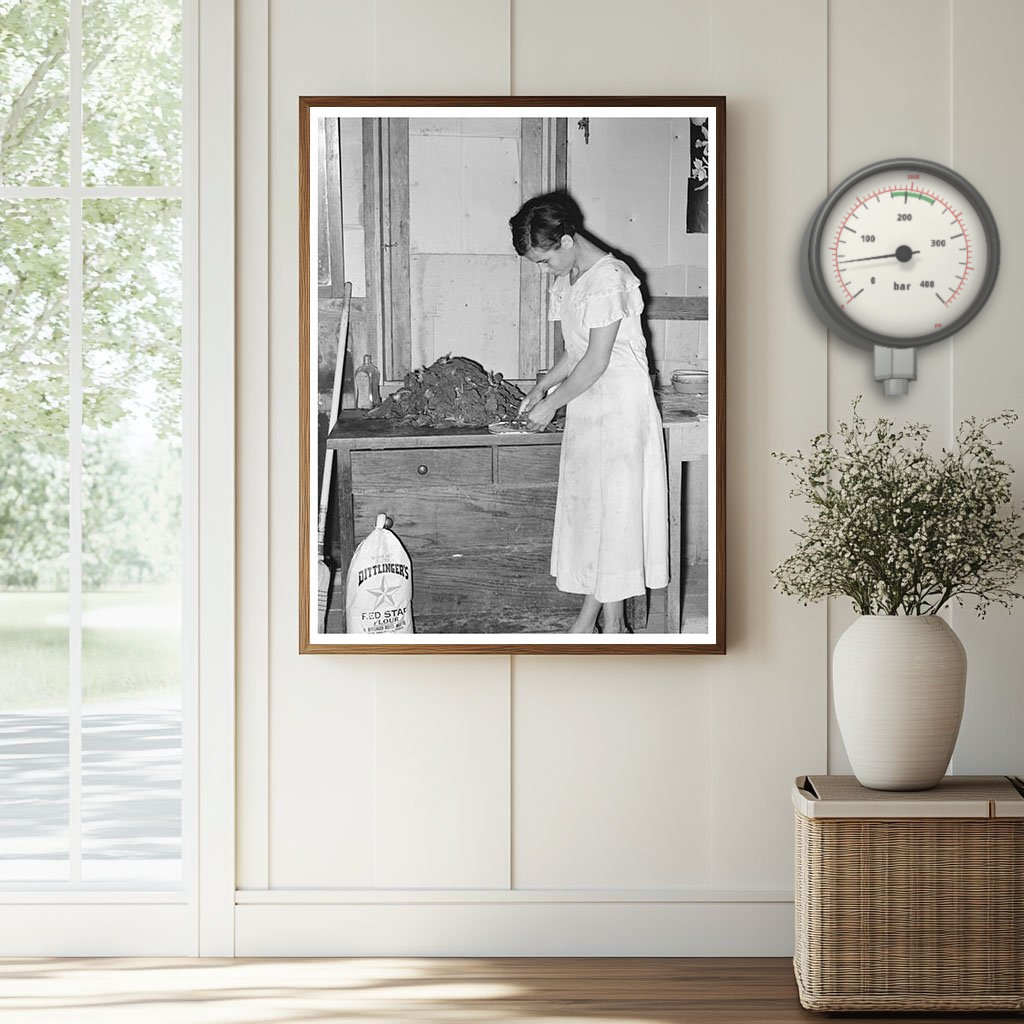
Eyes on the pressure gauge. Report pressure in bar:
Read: 50 bar
